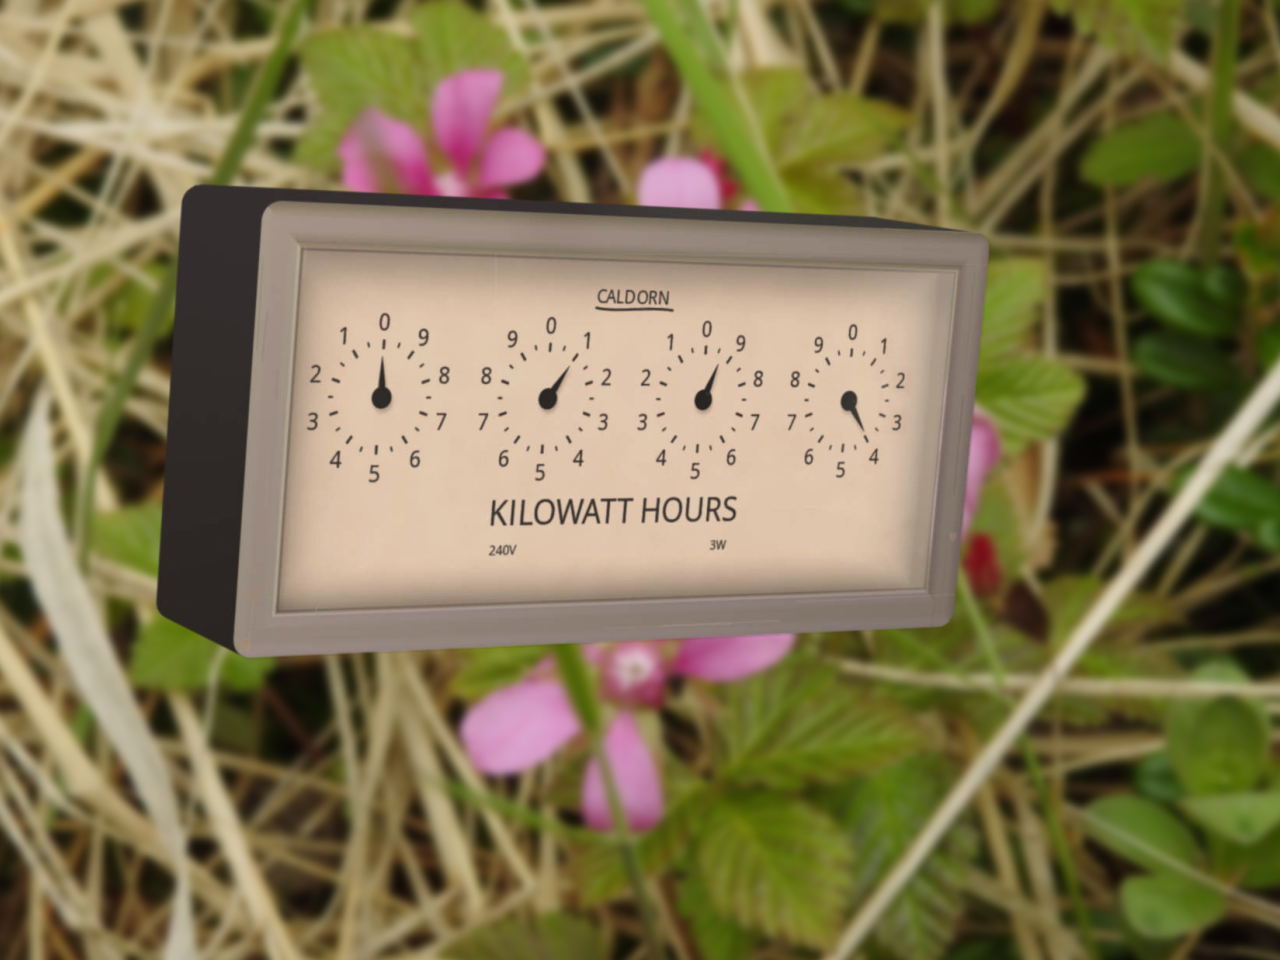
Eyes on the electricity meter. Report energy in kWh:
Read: 94 kWh
